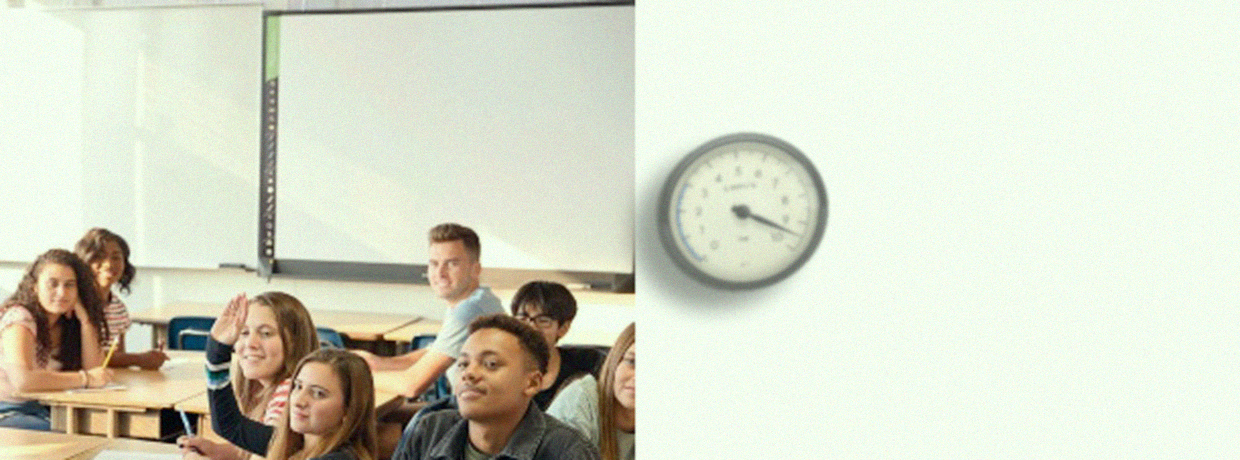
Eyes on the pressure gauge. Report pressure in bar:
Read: 9.5 bar
